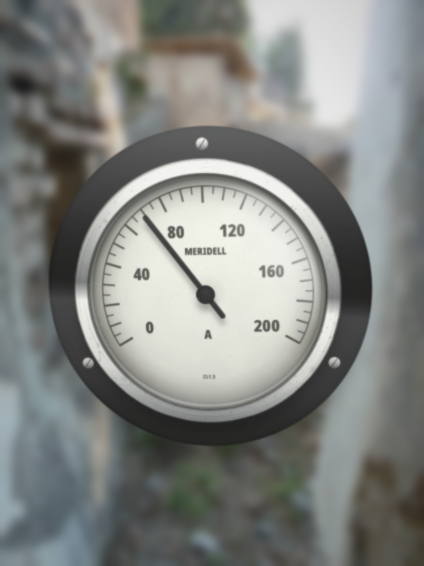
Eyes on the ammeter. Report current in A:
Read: 70 A
